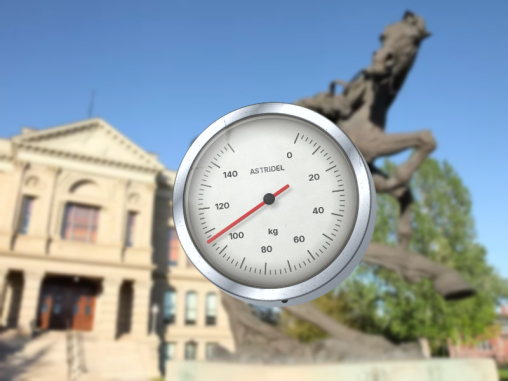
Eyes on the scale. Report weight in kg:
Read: 106 kg
